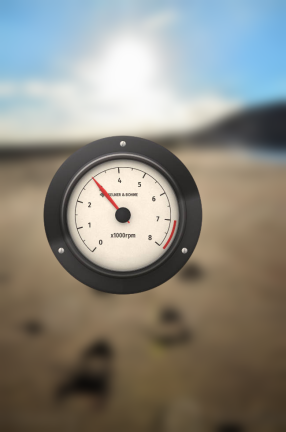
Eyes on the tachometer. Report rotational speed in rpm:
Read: 3000 rpm
